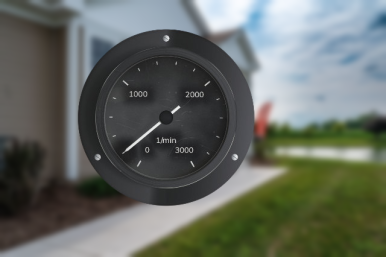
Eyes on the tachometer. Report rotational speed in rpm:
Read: 200 rpm
